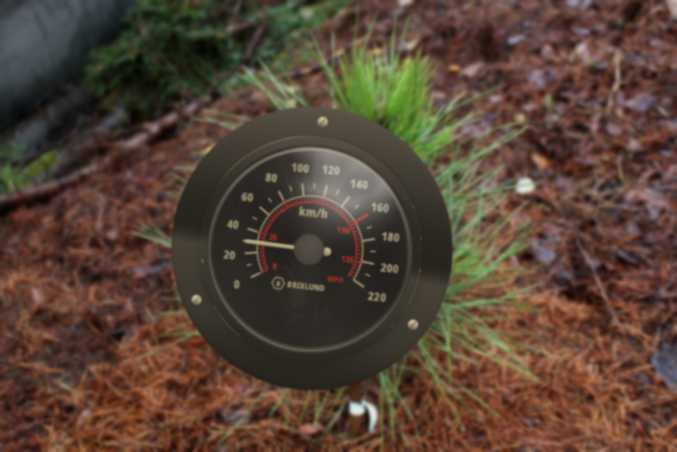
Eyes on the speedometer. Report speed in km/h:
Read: 30 km/h
